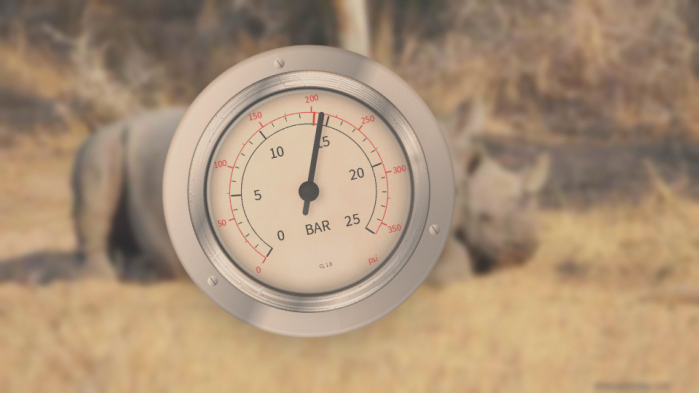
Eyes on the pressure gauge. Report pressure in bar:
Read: 14.5 bar
